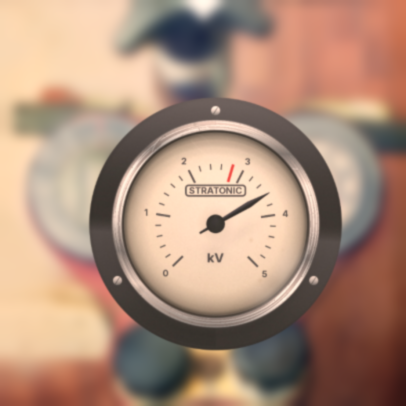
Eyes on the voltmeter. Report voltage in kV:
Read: 3.6 kV
